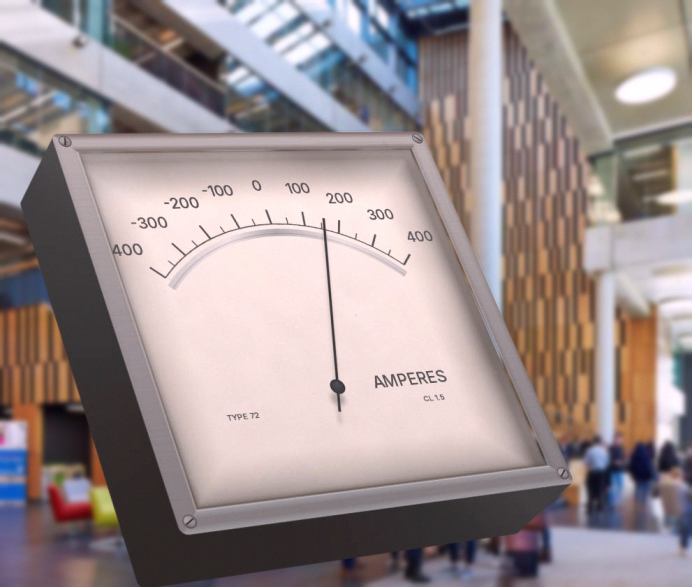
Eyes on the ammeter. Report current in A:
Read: 150 A
